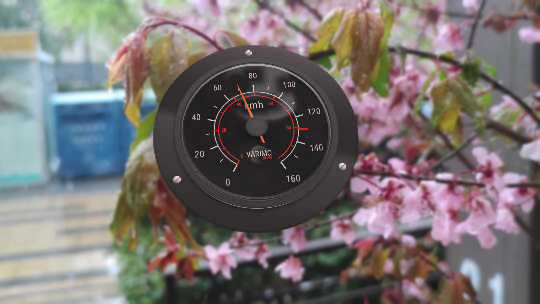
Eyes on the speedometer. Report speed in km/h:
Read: 70 km/h
